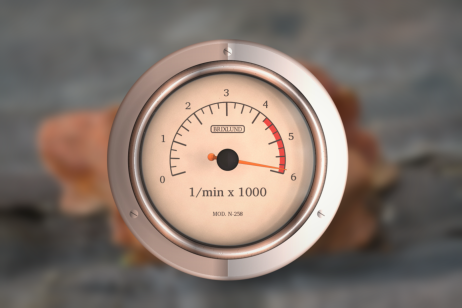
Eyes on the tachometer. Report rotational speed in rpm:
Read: 5875 rpm
